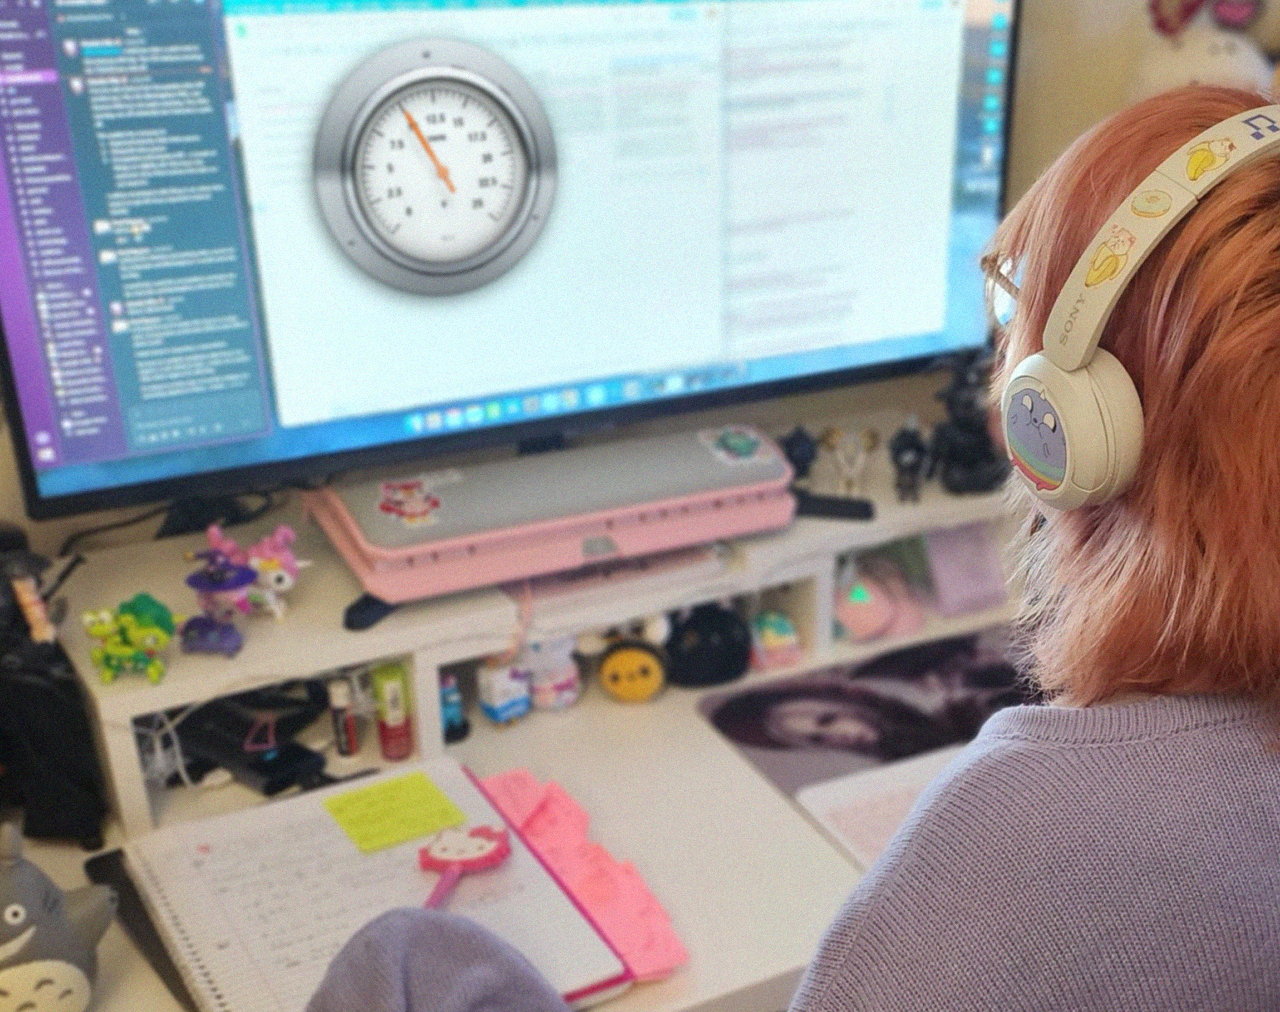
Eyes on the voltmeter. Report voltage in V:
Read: 10 V
